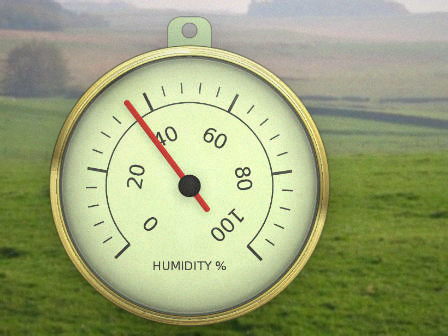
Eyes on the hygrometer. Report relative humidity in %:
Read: 36 %
